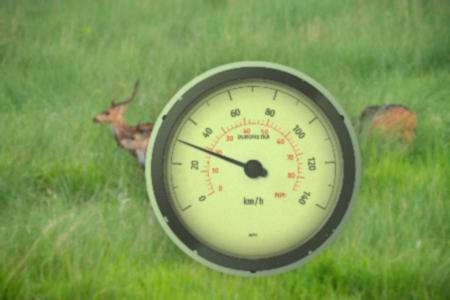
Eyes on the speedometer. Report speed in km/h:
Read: 30 km/h
